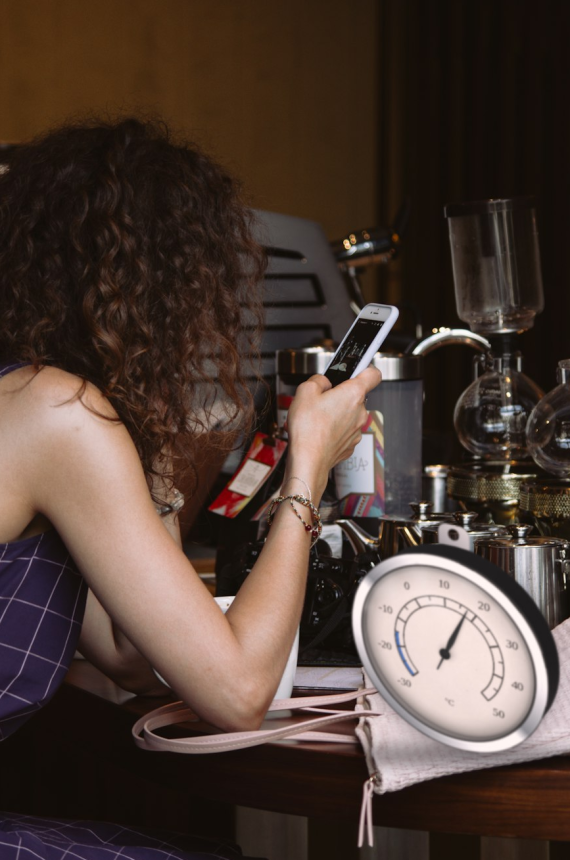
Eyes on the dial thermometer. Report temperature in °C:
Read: 17.5 °C
